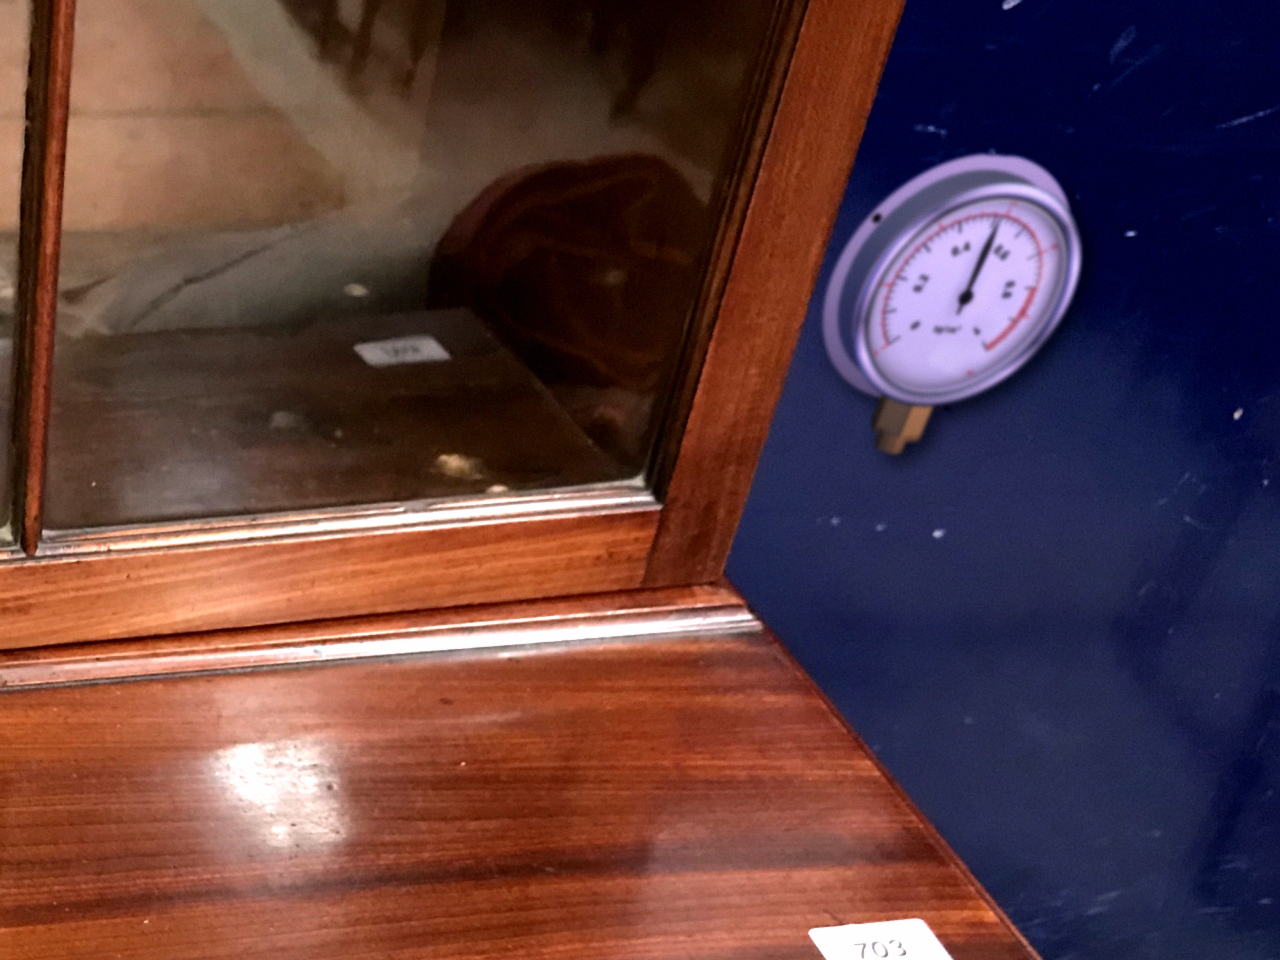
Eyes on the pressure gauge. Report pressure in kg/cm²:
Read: 0.5 kg/cm²
